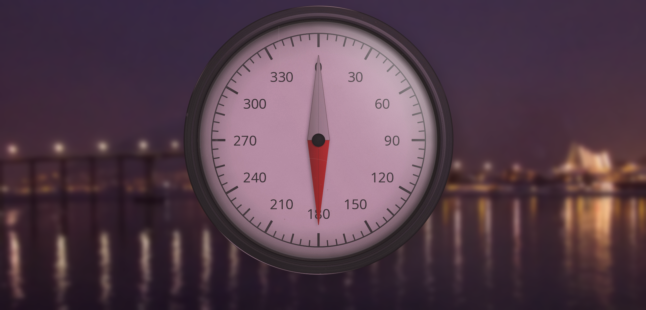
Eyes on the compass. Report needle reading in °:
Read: 180 °
